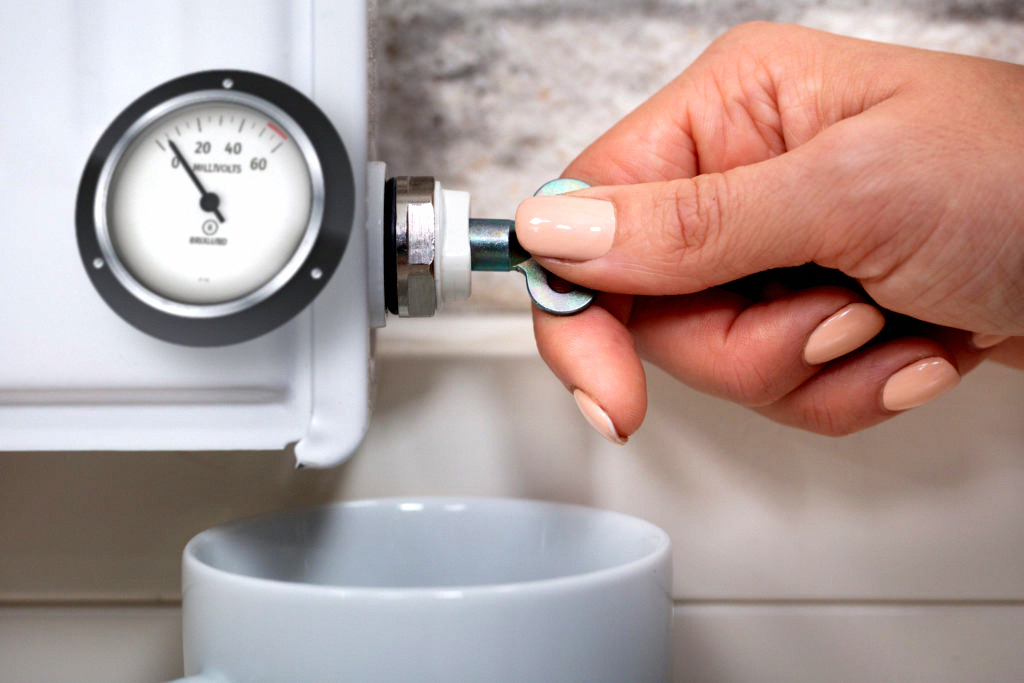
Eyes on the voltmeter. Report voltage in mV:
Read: 5 mV
